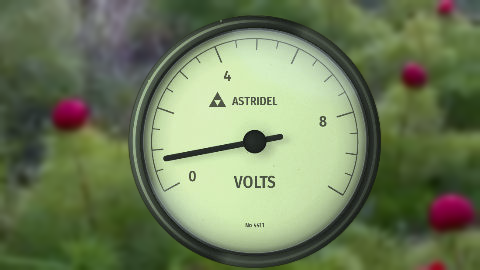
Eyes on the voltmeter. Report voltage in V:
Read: 0.75 V
